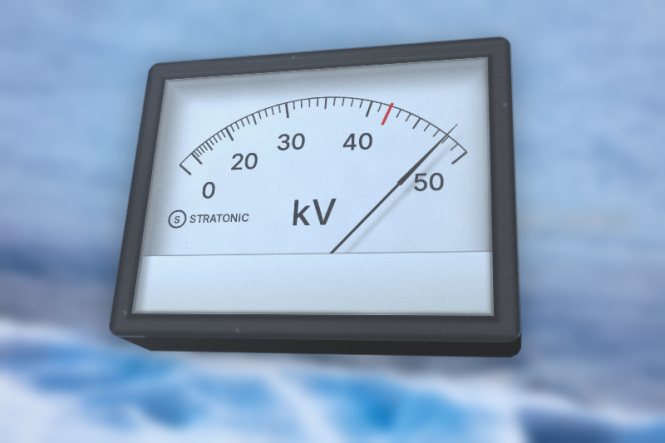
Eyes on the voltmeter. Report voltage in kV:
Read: 48 kV
